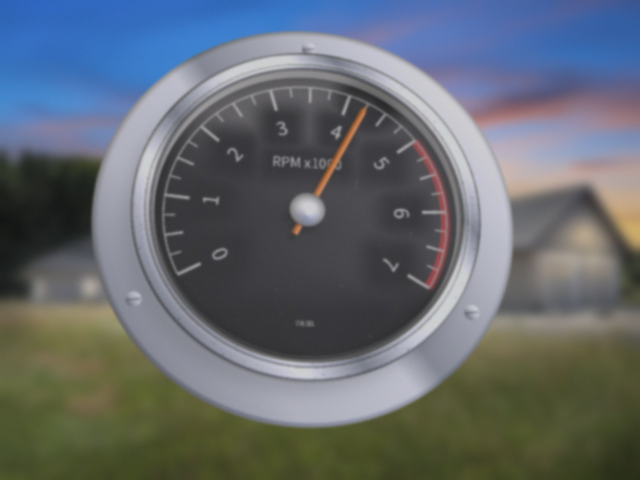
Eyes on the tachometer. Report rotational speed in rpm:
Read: 4250 rpm
